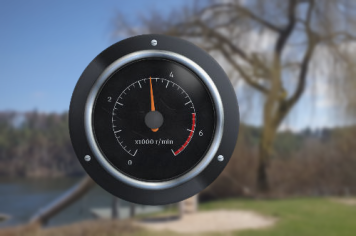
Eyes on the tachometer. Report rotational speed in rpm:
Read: 3400 rpm
